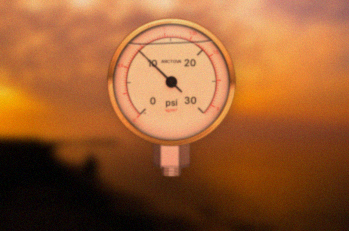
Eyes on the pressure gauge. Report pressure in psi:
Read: 10 psi
